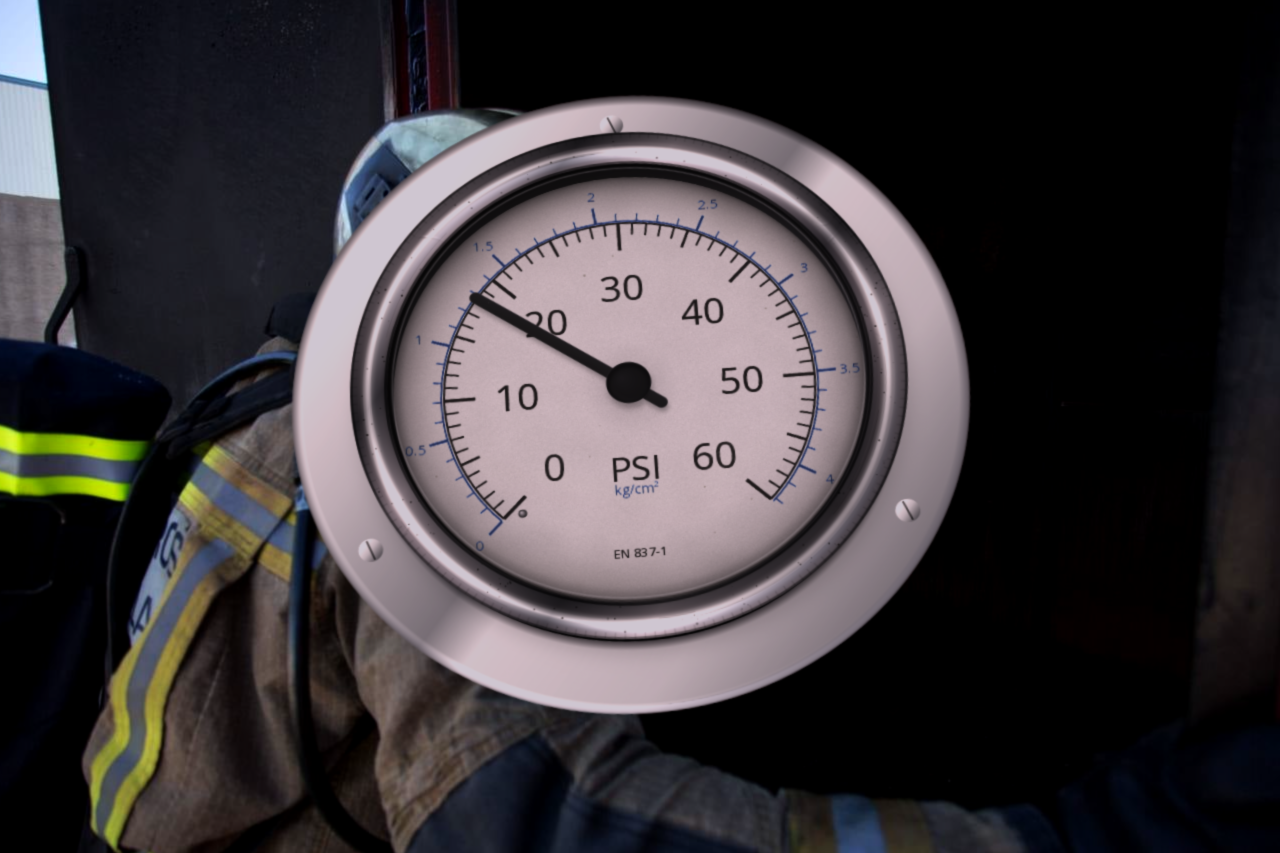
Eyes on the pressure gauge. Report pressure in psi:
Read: 18 psi
